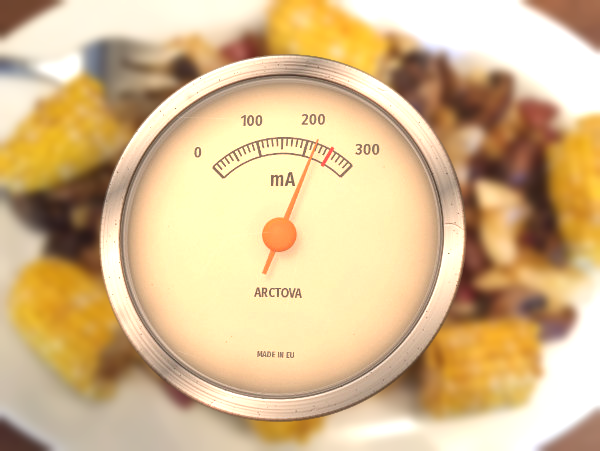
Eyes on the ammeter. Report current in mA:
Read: 220 mA
